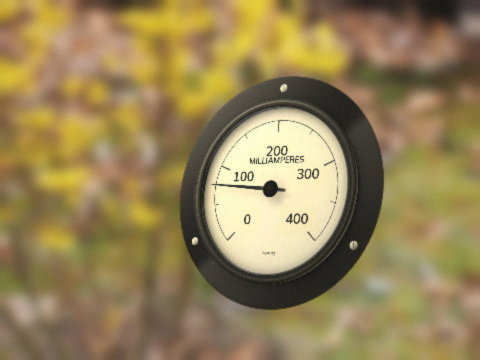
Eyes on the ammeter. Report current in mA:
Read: 75 mA
